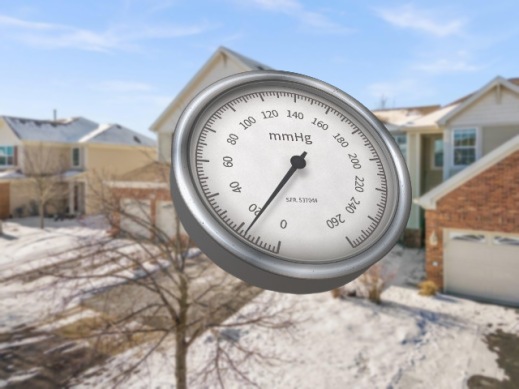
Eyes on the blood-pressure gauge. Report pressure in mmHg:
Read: 16 mmHg
